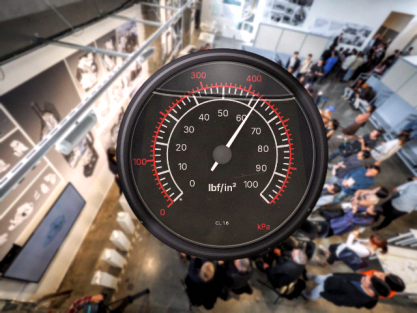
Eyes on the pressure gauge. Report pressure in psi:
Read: 62 psi
